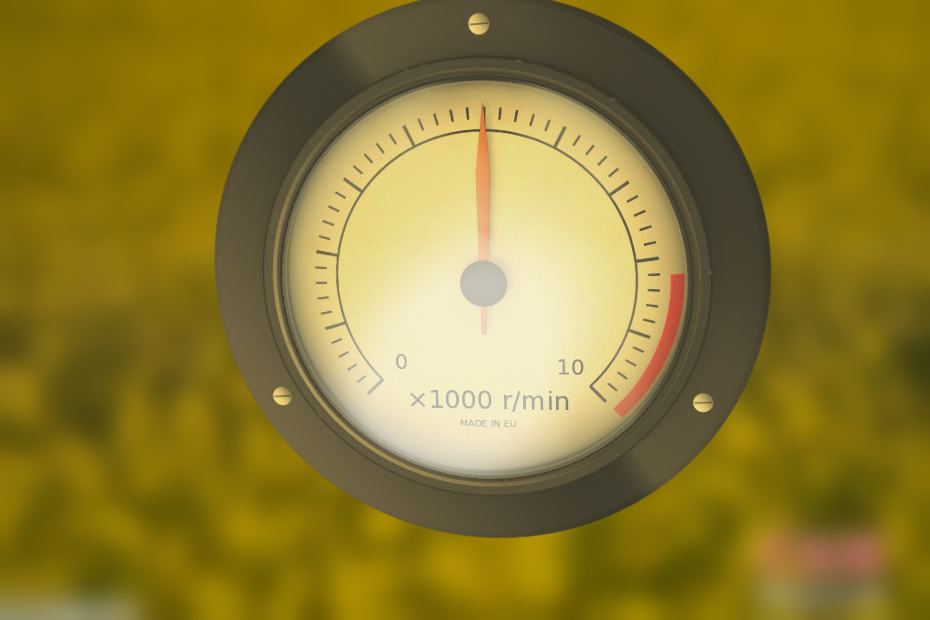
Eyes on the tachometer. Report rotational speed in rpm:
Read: 5000 rpm
